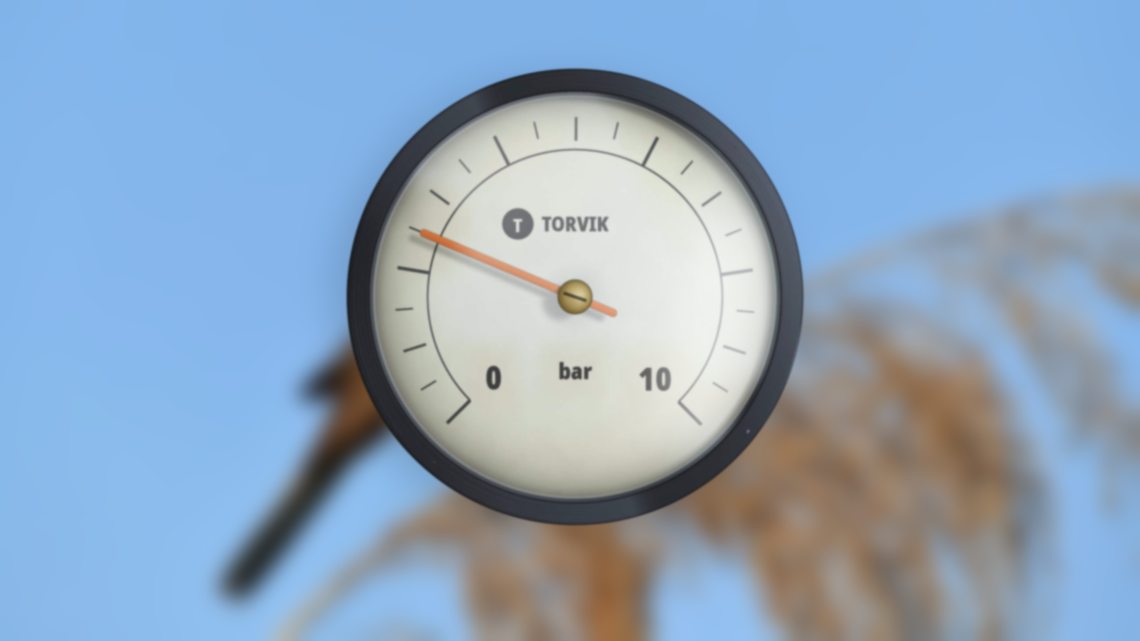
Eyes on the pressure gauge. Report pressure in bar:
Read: 2.5 bar
